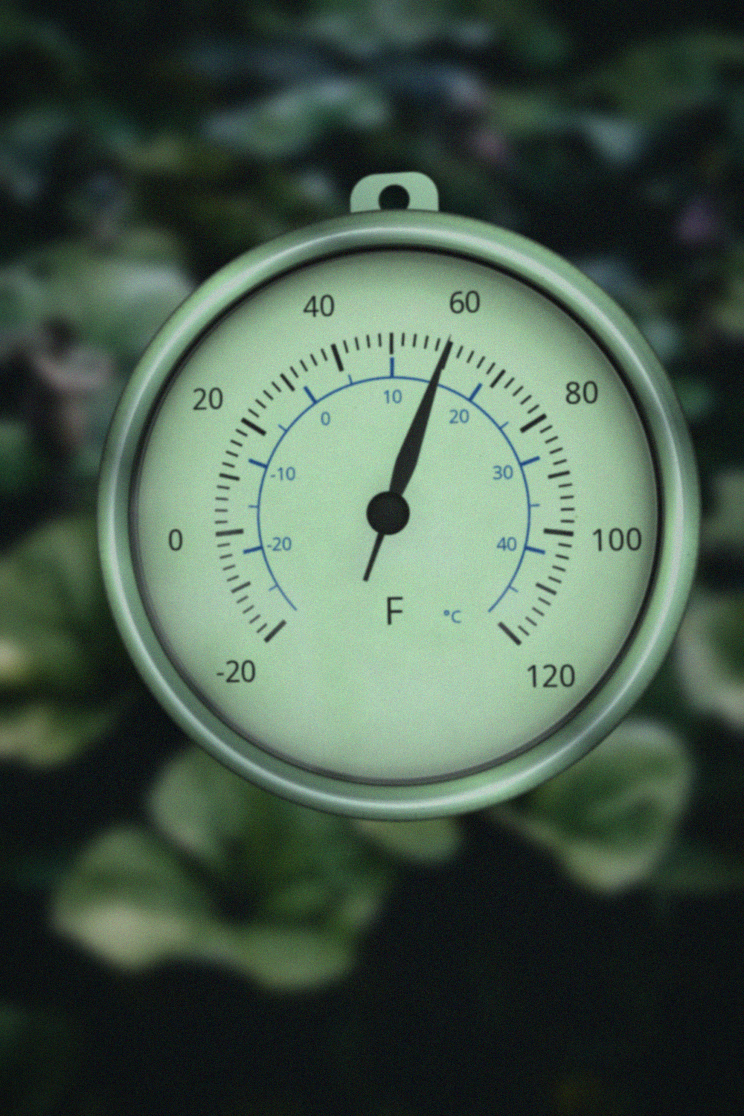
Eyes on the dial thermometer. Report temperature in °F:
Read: 60 °F
